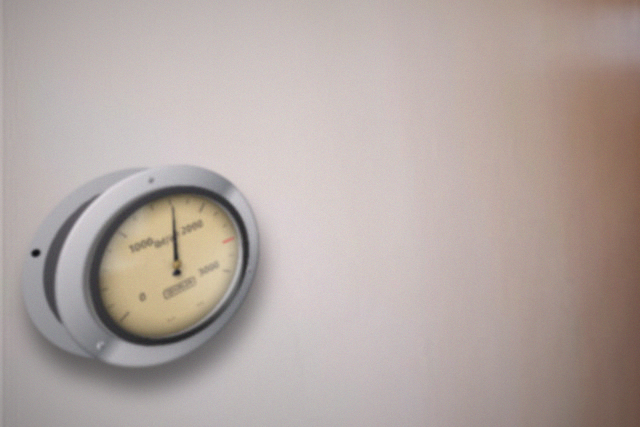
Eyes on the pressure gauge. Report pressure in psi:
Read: 1600 psi
